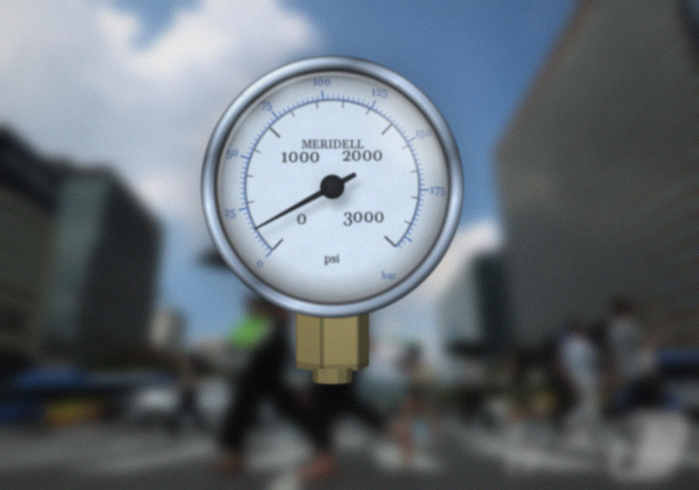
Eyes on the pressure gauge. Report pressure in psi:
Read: 200 psi
